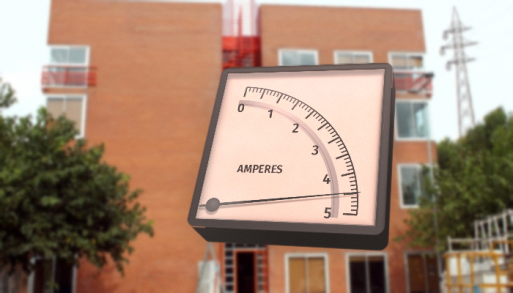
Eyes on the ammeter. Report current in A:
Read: 4.5 A
